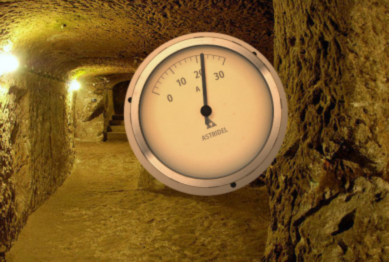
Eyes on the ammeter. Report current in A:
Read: 22 A
